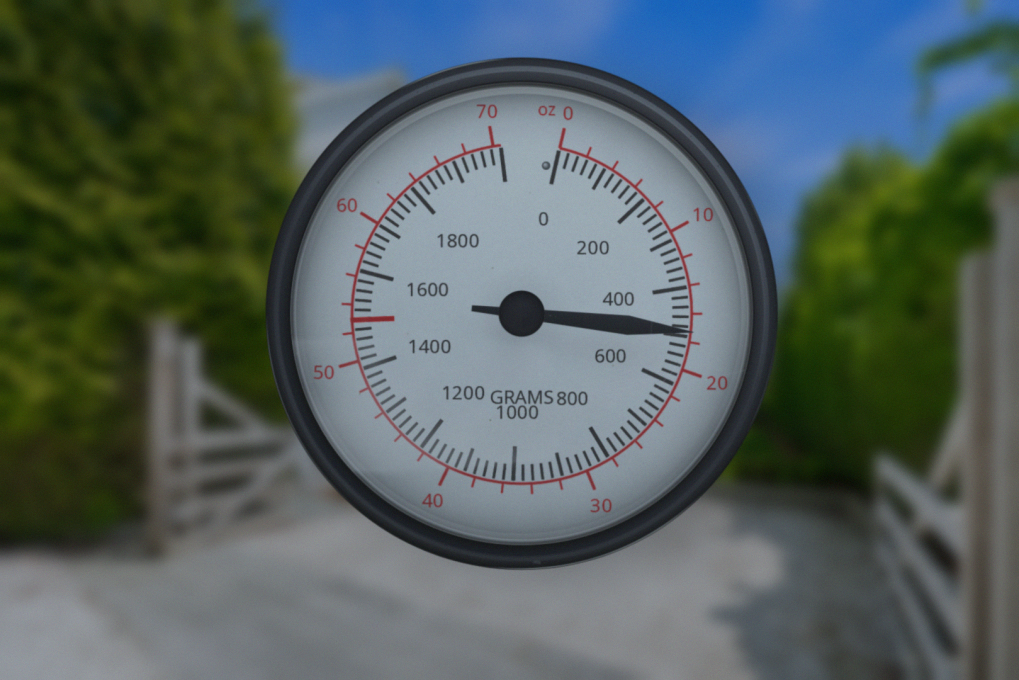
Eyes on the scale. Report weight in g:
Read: 490 g
